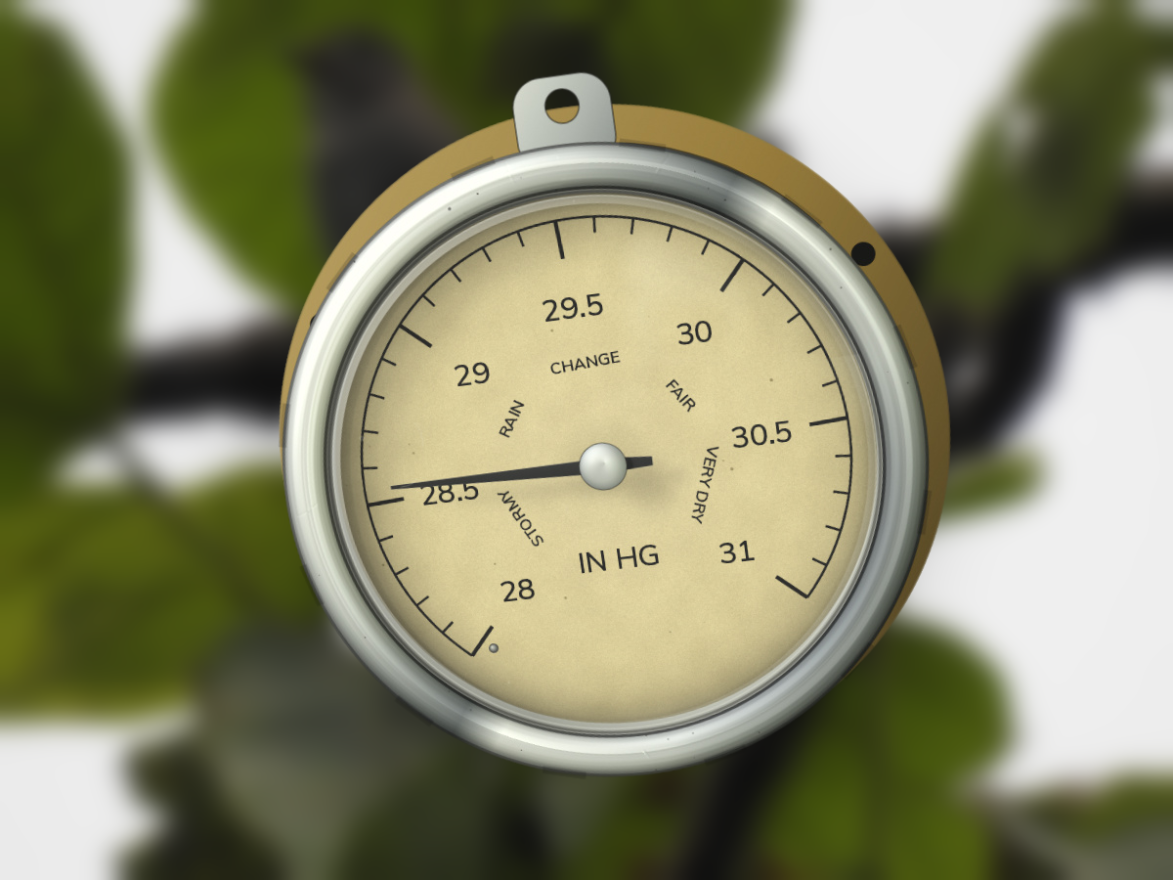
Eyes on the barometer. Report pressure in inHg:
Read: 28.55 inHg
